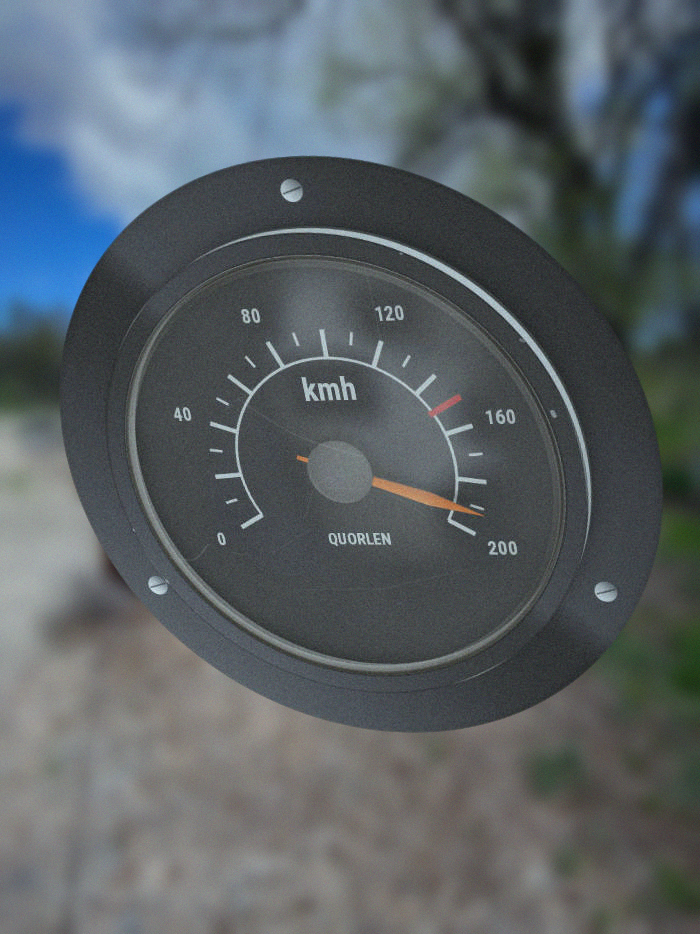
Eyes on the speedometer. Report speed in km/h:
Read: 190 km/h
